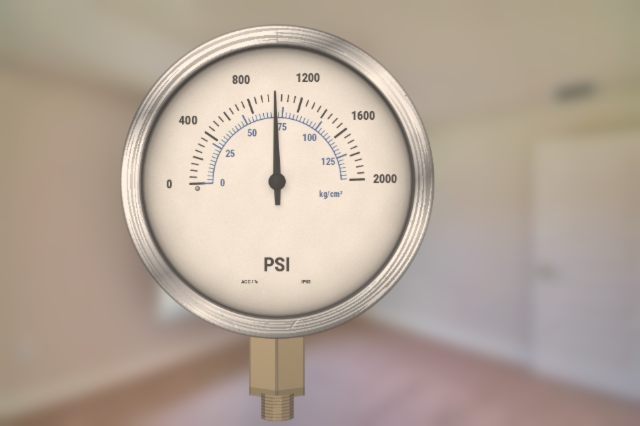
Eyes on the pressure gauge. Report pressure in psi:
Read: 1000 psi
